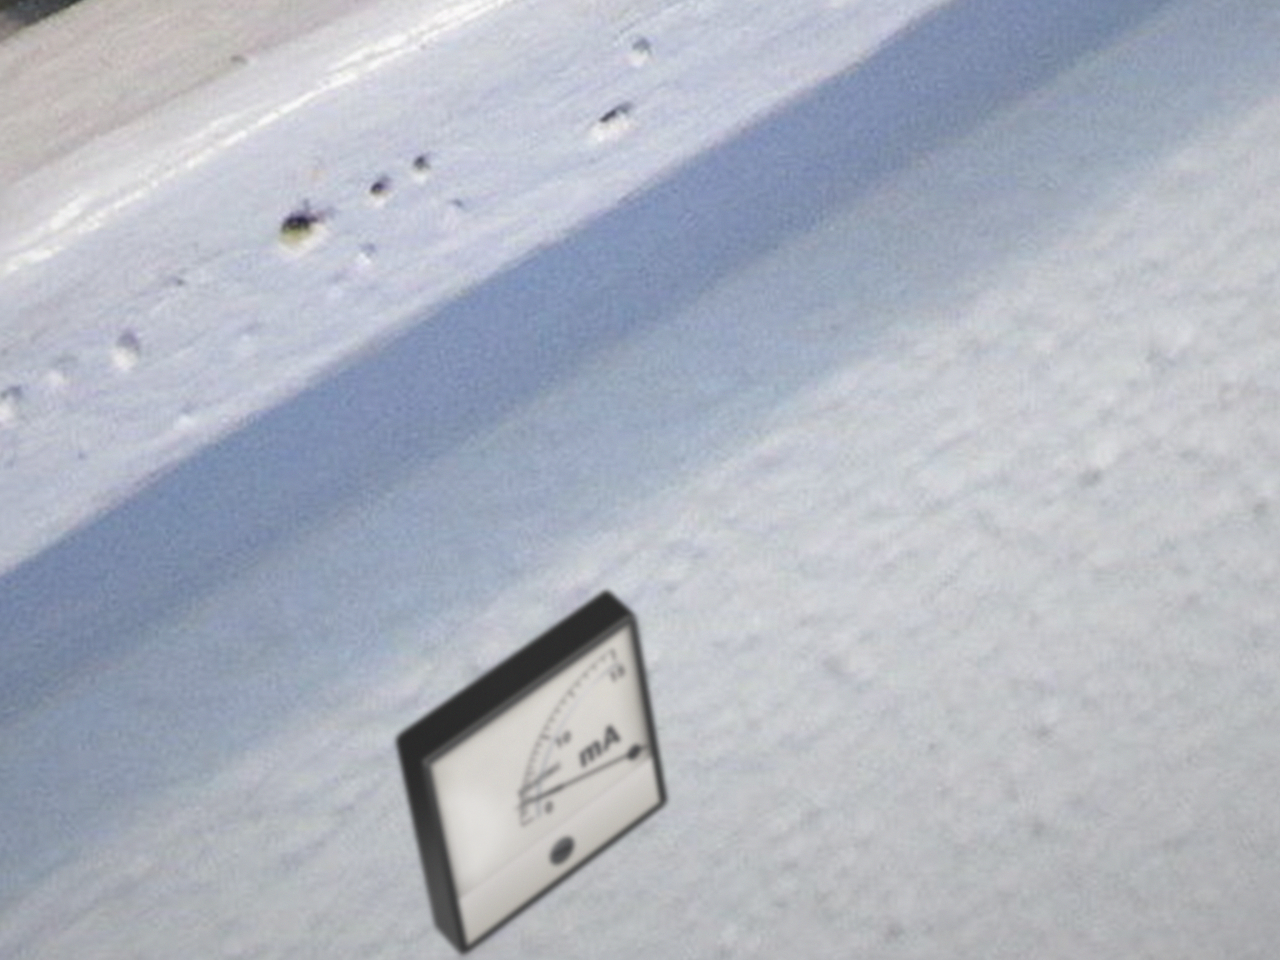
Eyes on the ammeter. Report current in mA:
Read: 5 mA
